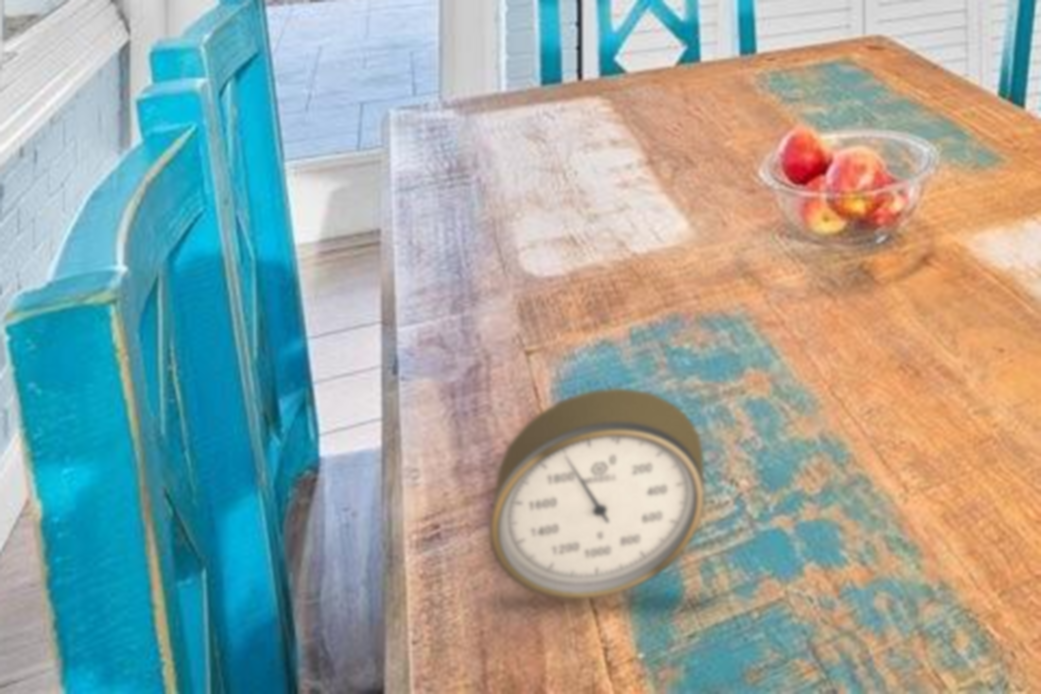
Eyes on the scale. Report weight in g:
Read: 1900 g
